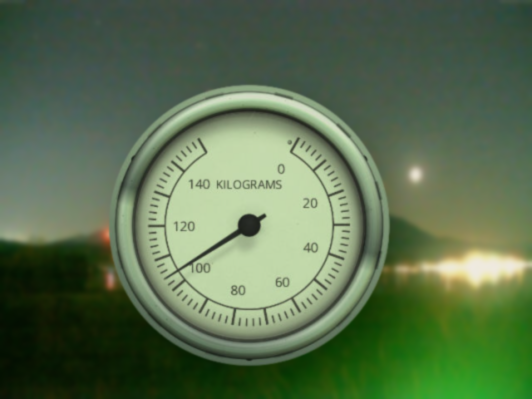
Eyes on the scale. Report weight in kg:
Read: 104 kg
